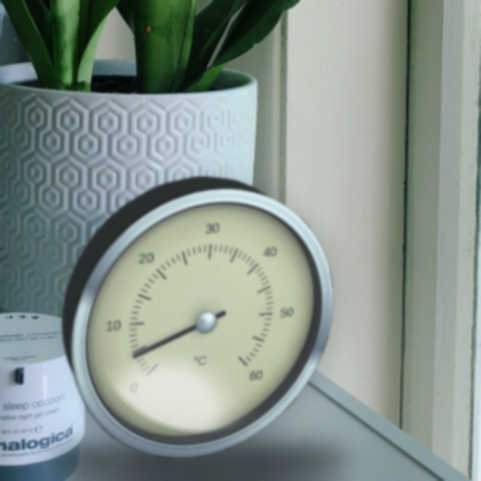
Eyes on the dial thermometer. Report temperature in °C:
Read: 5 °C
